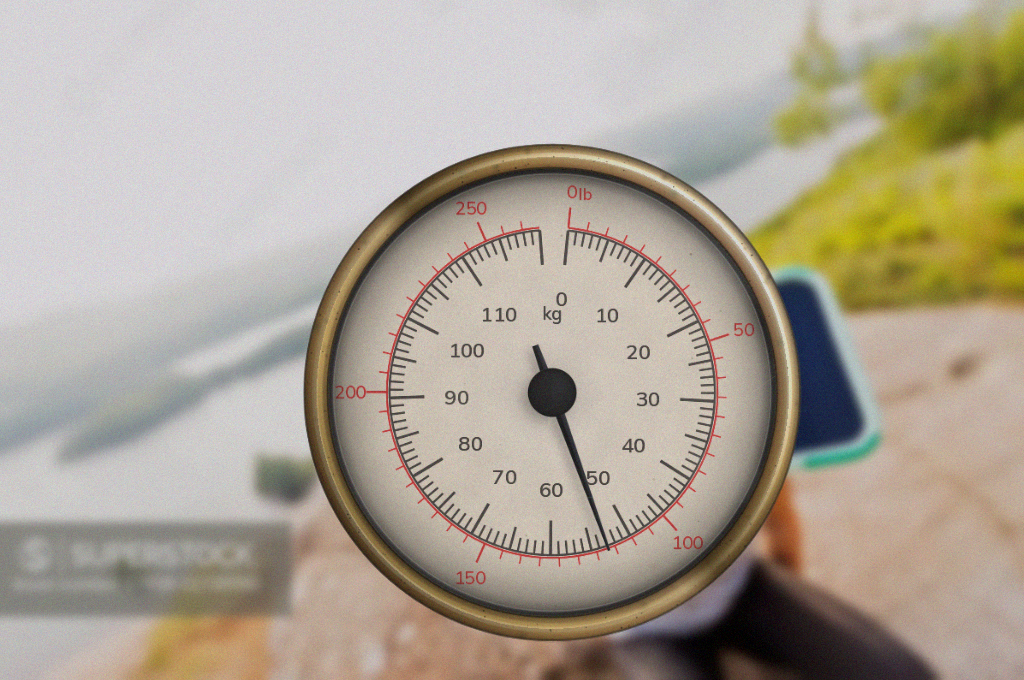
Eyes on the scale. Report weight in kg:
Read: 53 kg
